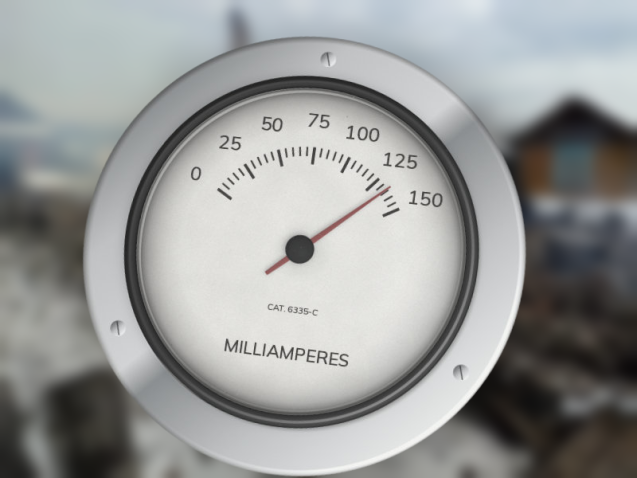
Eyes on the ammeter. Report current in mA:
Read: 135 mA
